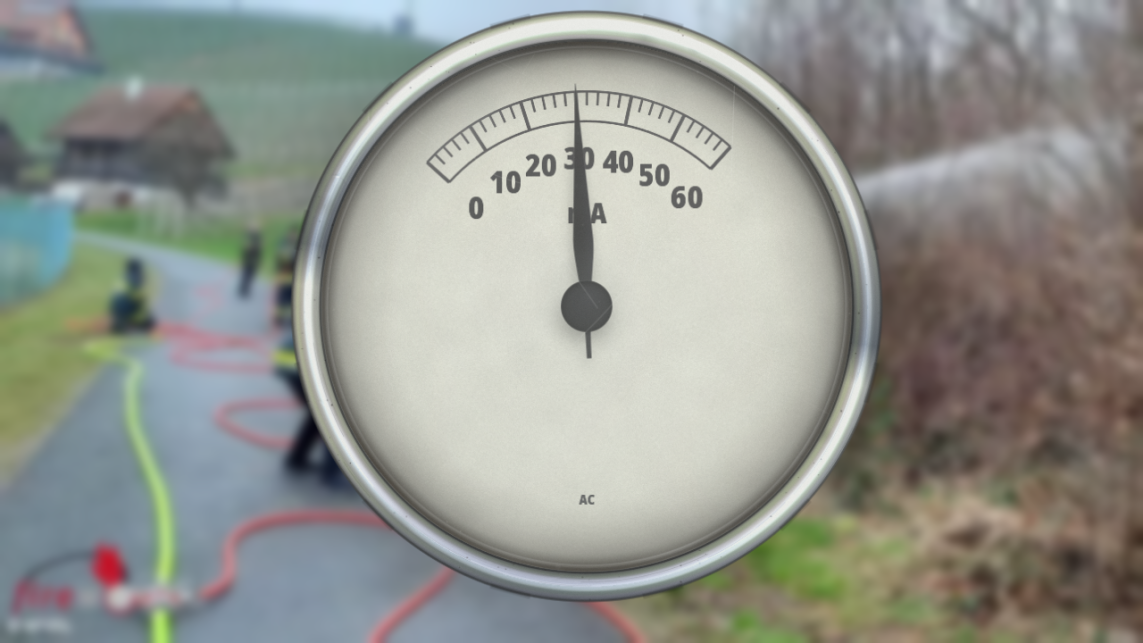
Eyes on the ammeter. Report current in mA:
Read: 30 mA
